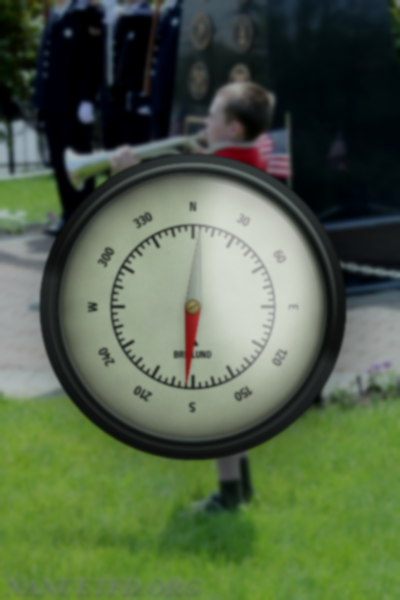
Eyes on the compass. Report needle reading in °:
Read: 185 °
